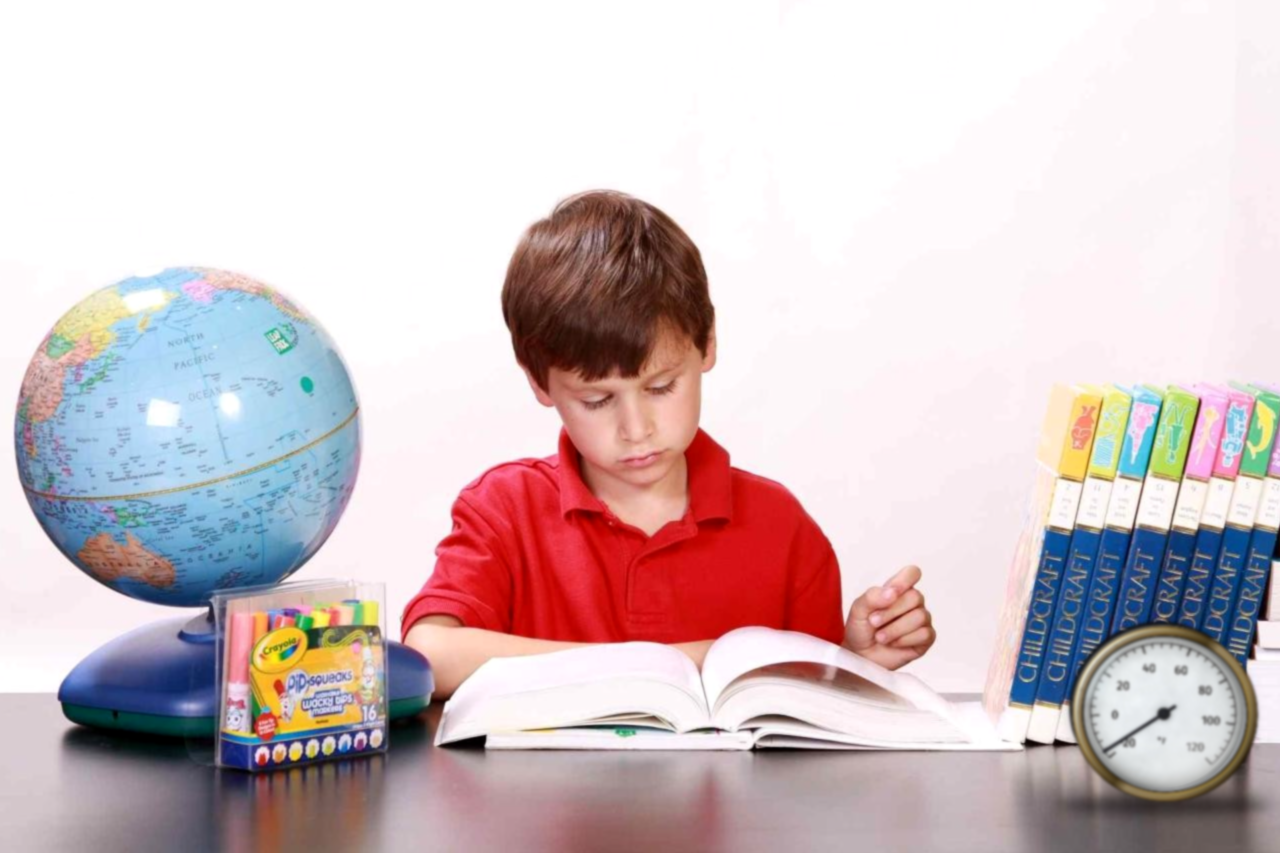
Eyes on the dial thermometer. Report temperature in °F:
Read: -16 °F
